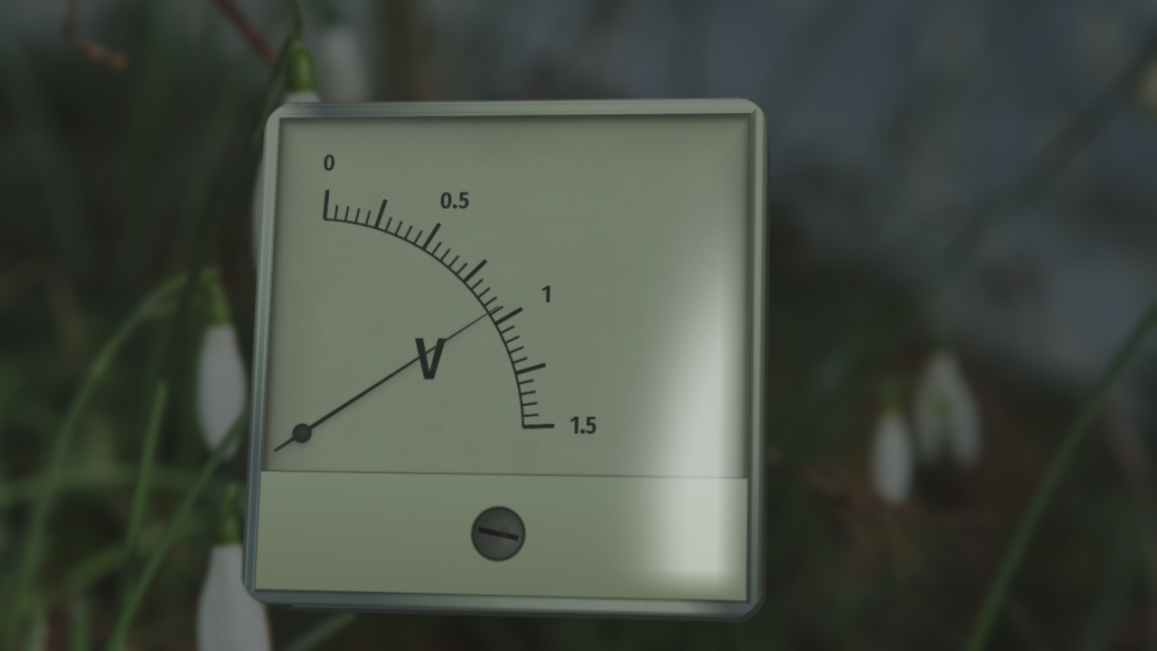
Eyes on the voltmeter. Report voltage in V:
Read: 0.95 V
